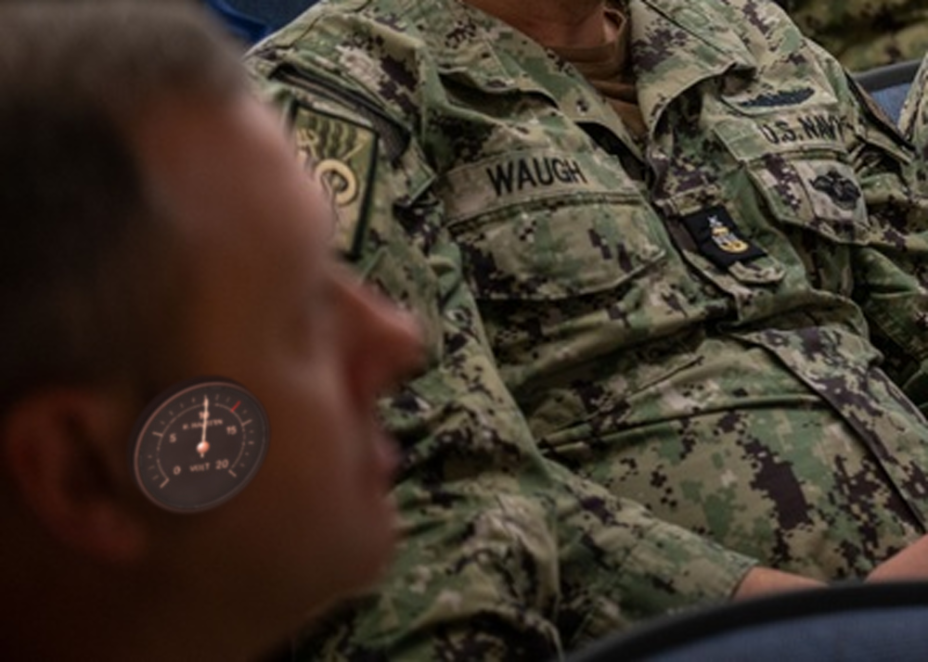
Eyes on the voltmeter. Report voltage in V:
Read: 10 V
